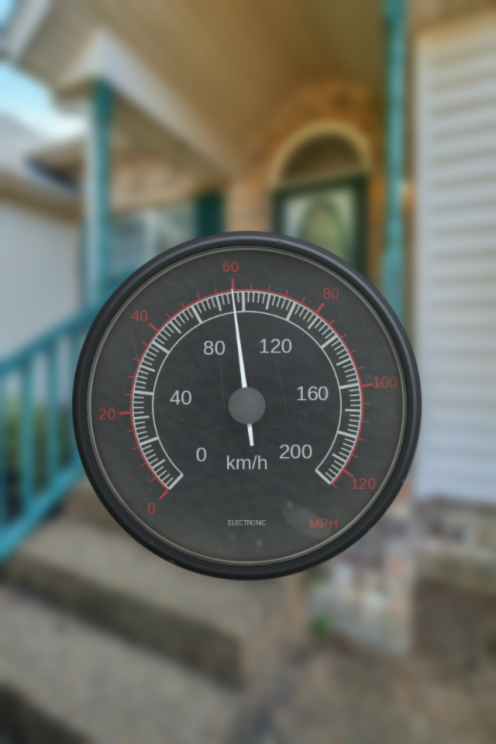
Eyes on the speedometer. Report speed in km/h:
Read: 96 km/h
